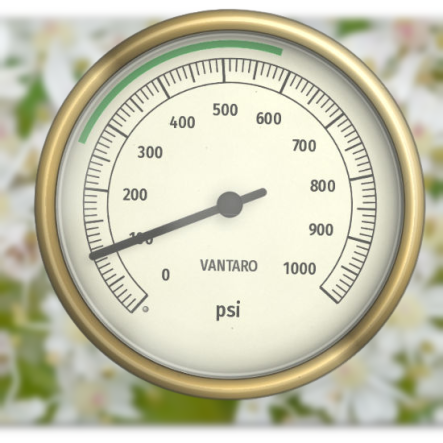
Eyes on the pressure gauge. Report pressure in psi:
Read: 100 psi
